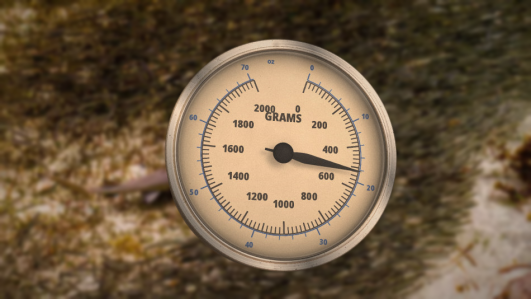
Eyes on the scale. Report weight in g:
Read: 520 g
